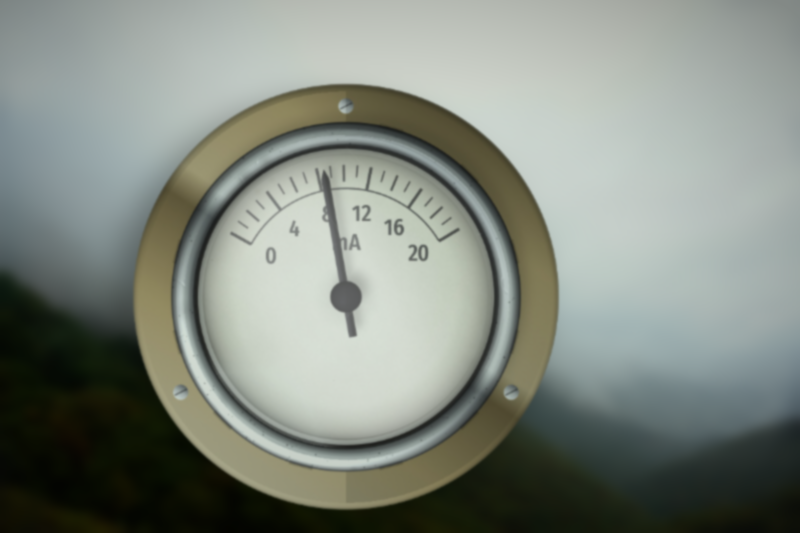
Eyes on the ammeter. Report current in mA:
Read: 8.5 mA
